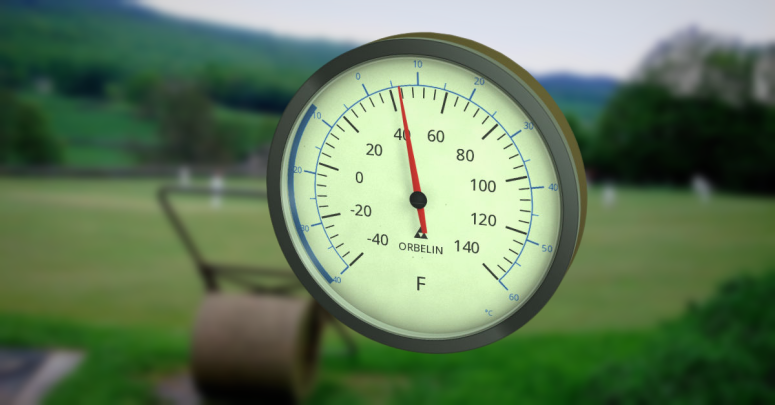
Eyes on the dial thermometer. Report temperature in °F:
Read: 44 °F
